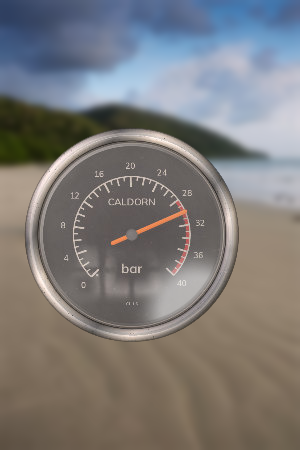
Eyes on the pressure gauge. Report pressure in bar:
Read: 30 bar
